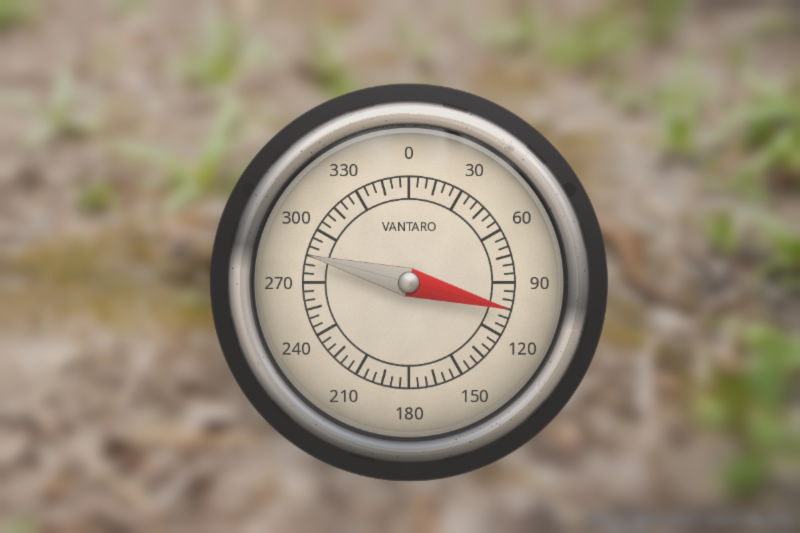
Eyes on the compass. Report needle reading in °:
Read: 105 °
